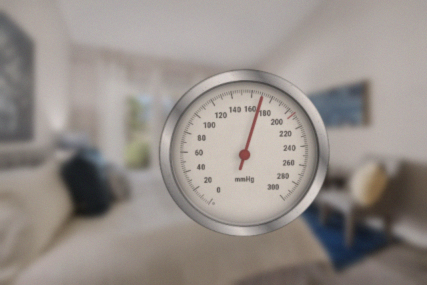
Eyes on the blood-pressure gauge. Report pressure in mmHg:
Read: 170 mmHg
